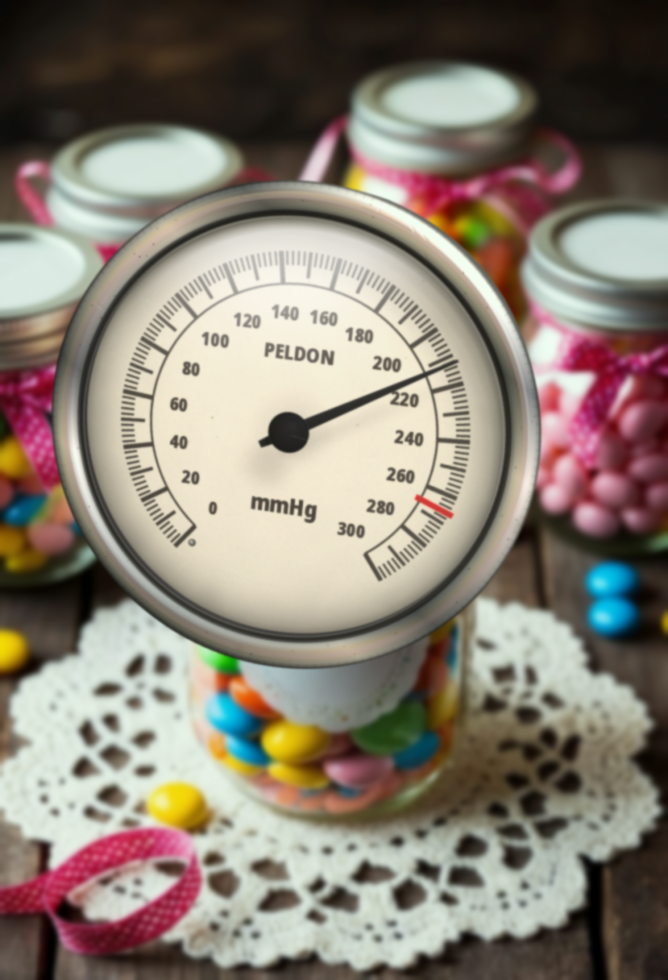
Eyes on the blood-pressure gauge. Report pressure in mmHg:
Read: 212 mmHg
